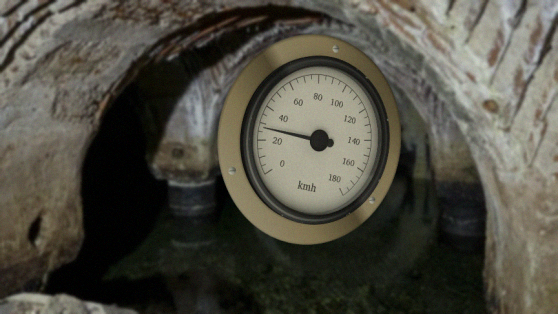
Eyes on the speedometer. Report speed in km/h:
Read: 27.5 km/h
